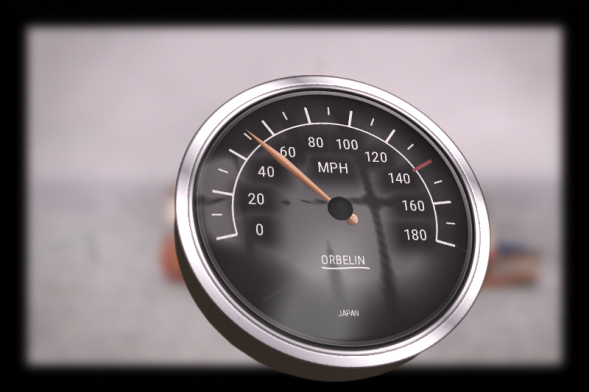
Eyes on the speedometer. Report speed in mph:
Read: 50 mph
